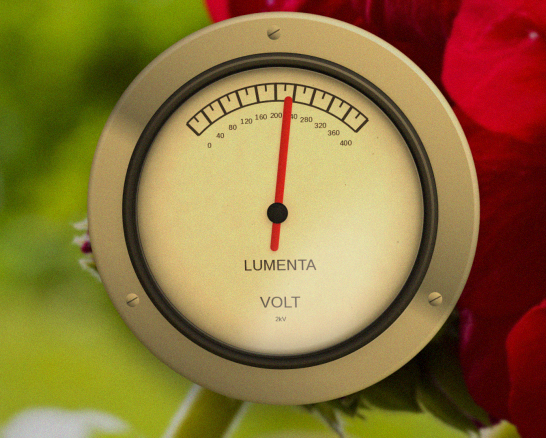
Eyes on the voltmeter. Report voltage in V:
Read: 230 V
